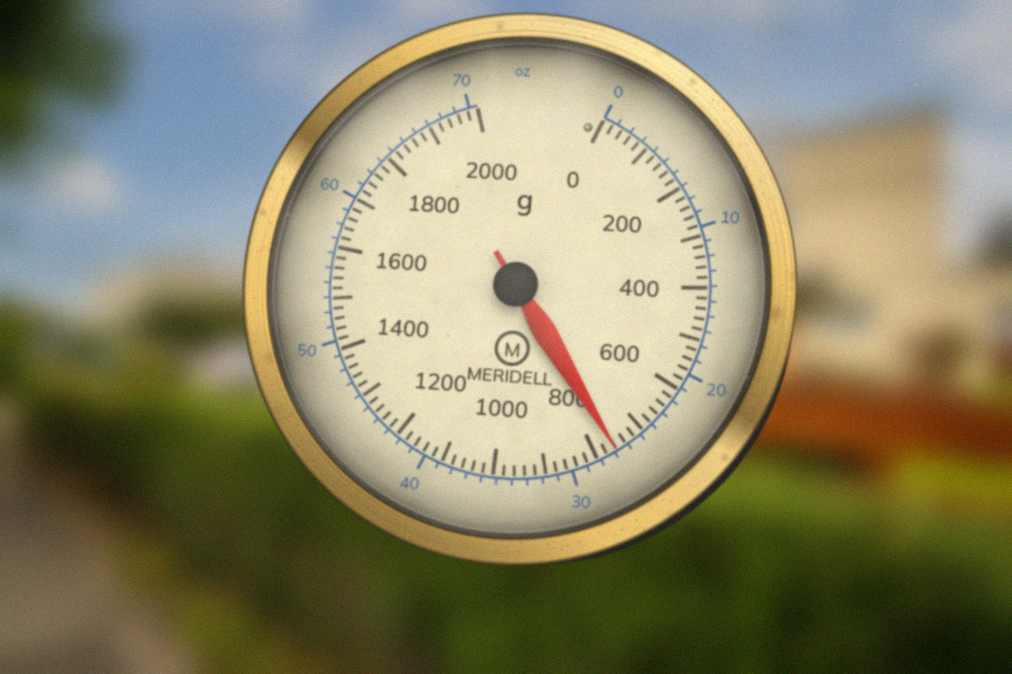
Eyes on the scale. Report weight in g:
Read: 760 g
